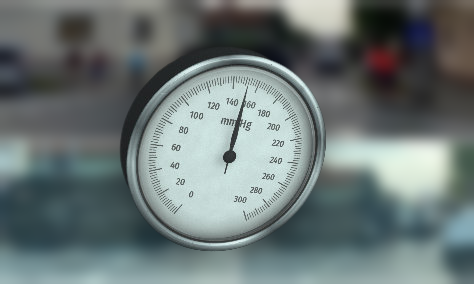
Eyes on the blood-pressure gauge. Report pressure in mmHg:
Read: 150 mmHg
